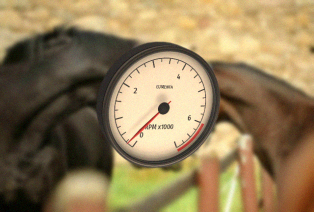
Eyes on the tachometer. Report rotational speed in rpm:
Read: 250 rpm
